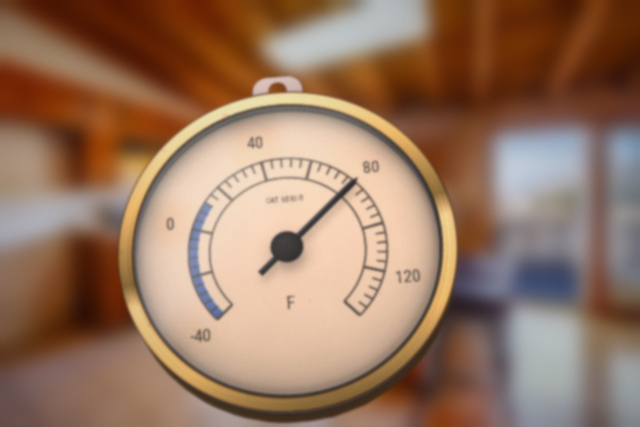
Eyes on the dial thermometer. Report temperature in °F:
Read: 80 °F
